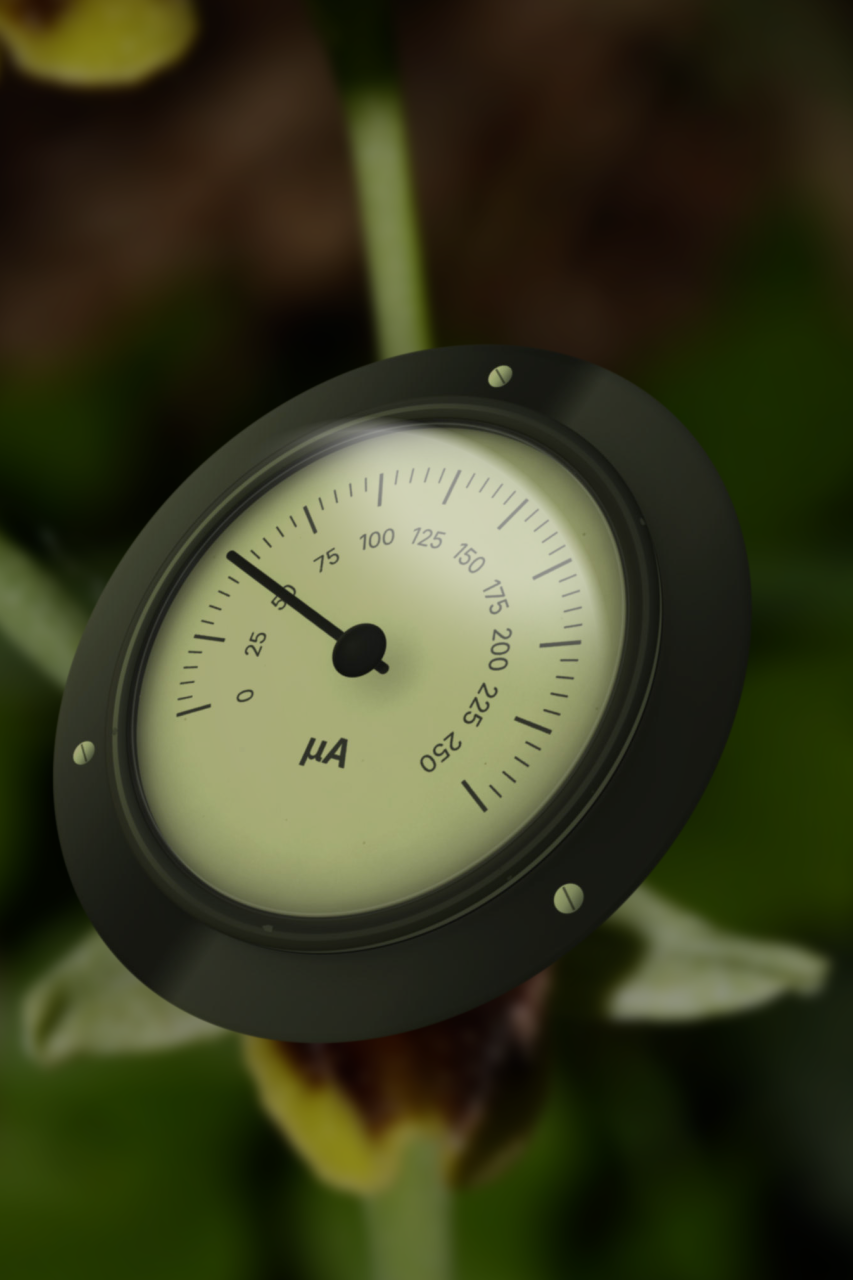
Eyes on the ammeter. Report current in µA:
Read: 50 µA
